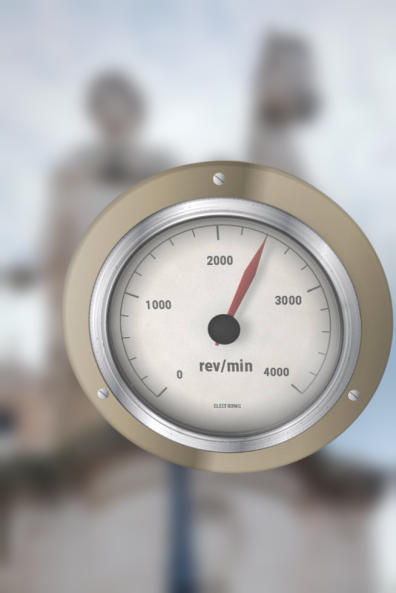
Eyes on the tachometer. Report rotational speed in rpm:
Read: 2400 rpm
